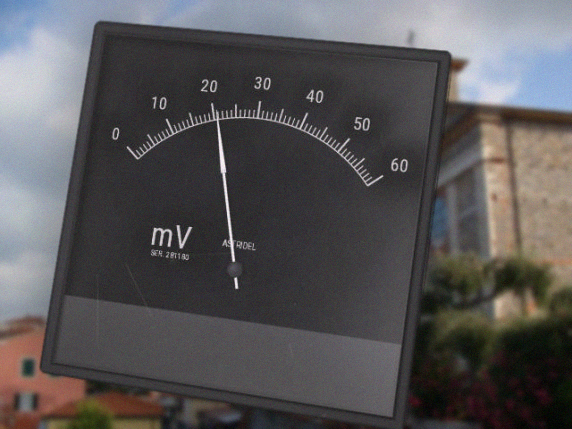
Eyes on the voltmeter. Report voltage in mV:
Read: 21 mV
